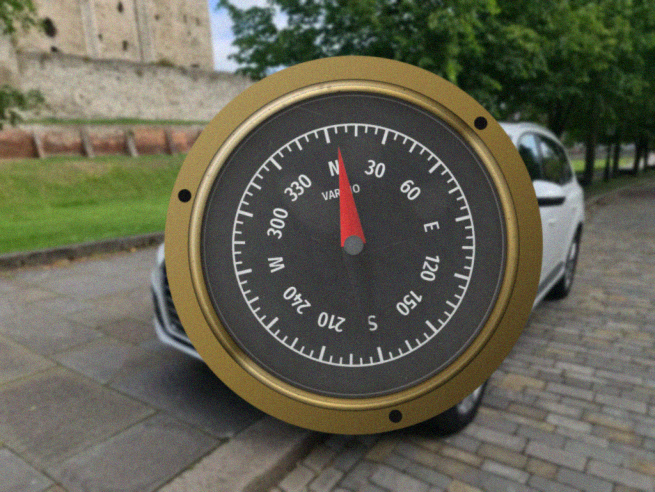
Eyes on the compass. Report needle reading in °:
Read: 5 °
